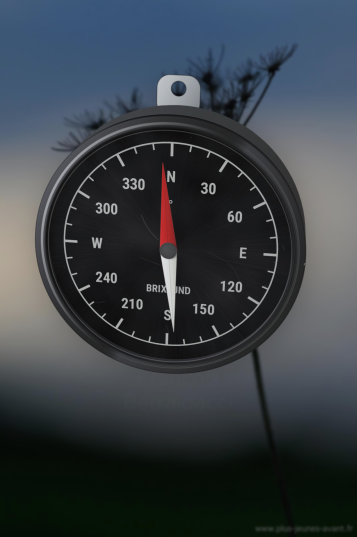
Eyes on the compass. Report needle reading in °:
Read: 355 °
